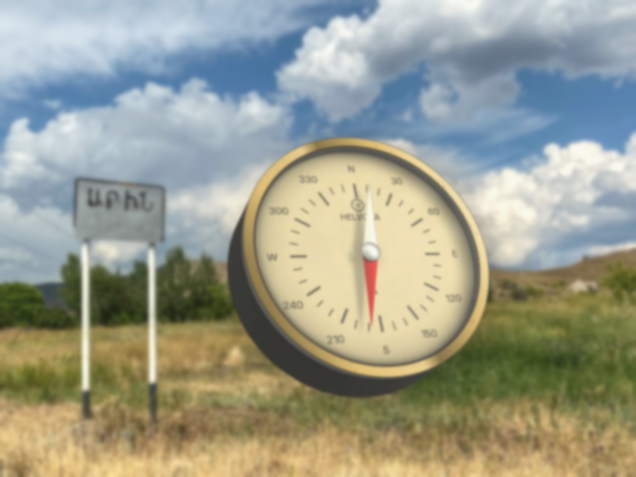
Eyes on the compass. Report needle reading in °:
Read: 190 °
